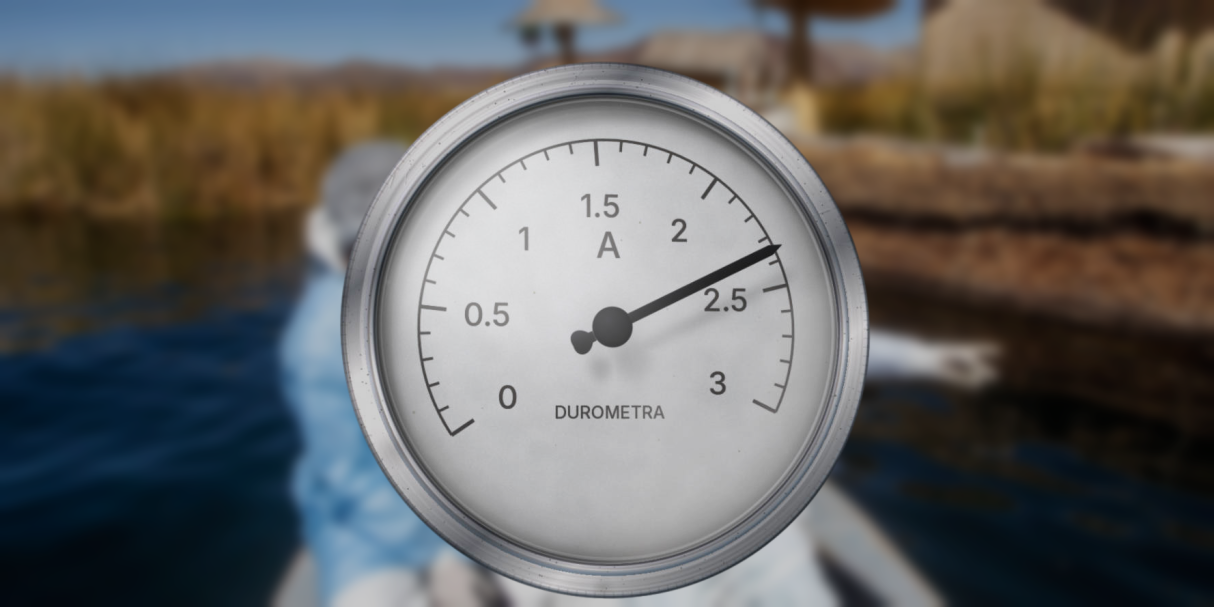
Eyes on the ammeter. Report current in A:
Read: 2.35 A
